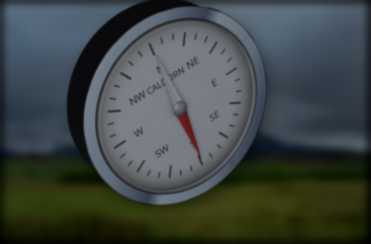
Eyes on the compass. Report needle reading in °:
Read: 180 °
